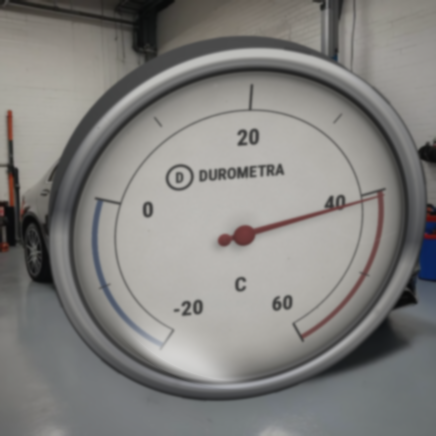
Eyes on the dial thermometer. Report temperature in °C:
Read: 40 °C
